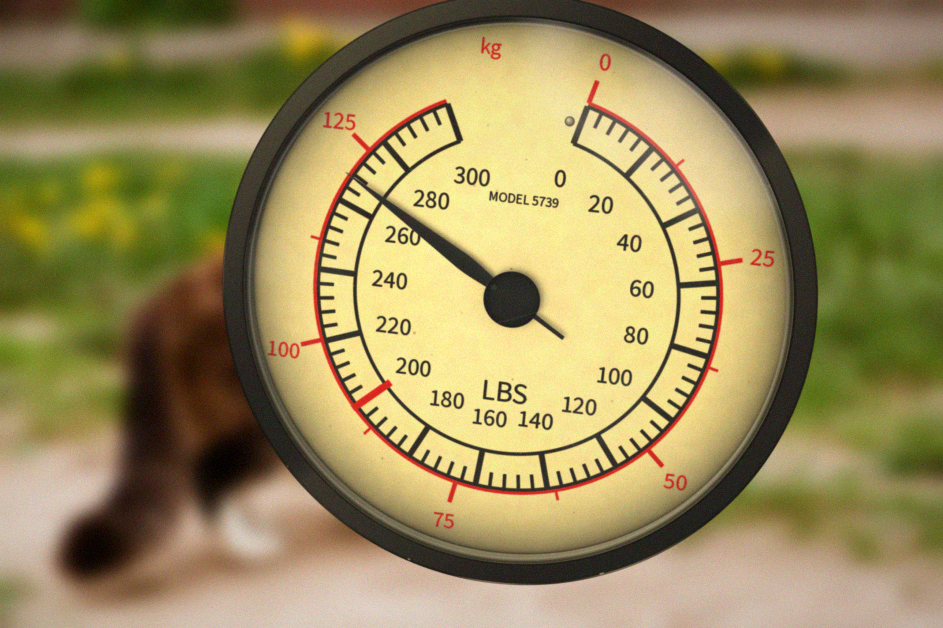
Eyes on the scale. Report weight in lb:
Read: 268 lb
